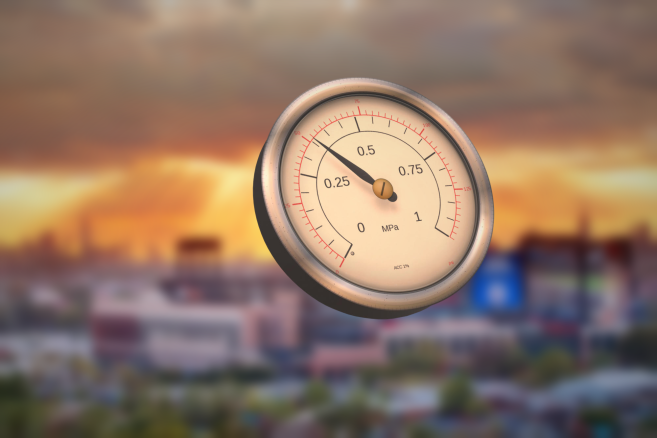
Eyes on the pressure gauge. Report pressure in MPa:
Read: 0.35 MPa
